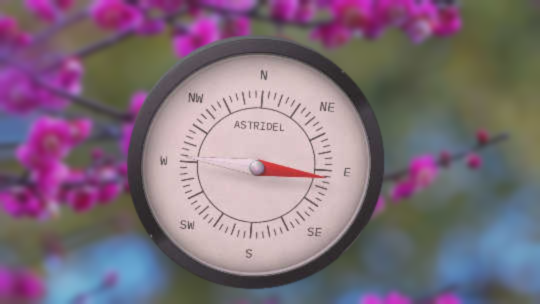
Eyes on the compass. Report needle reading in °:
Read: 95 °
